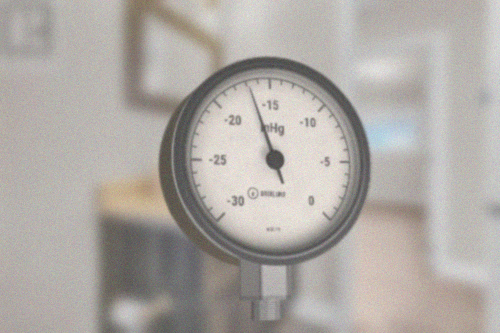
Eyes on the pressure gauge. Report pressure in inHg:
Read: -17 inHg
